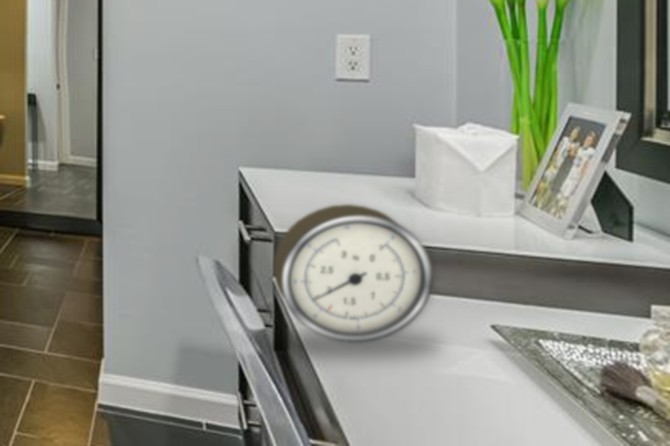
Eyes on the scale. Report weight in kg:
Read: 2 kg
